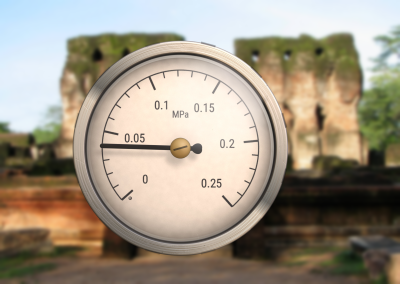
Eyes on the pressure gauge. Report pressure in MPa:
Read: 0.04 MPa
